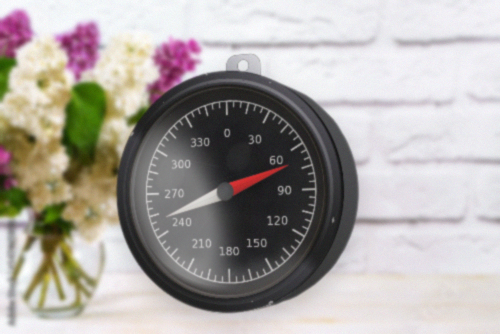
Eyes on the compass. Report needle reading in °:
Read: 70 °
